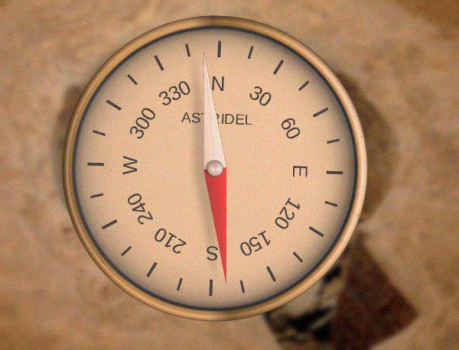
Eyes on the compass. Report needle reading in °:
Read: 172.5 °
